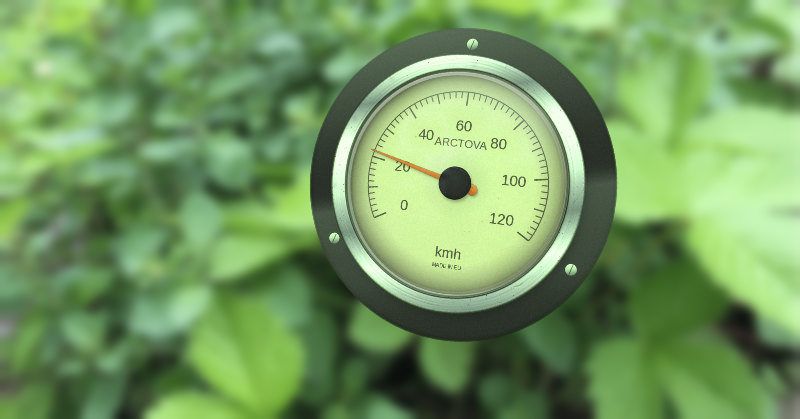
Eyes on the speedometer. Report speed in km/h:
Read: 22 km/h
